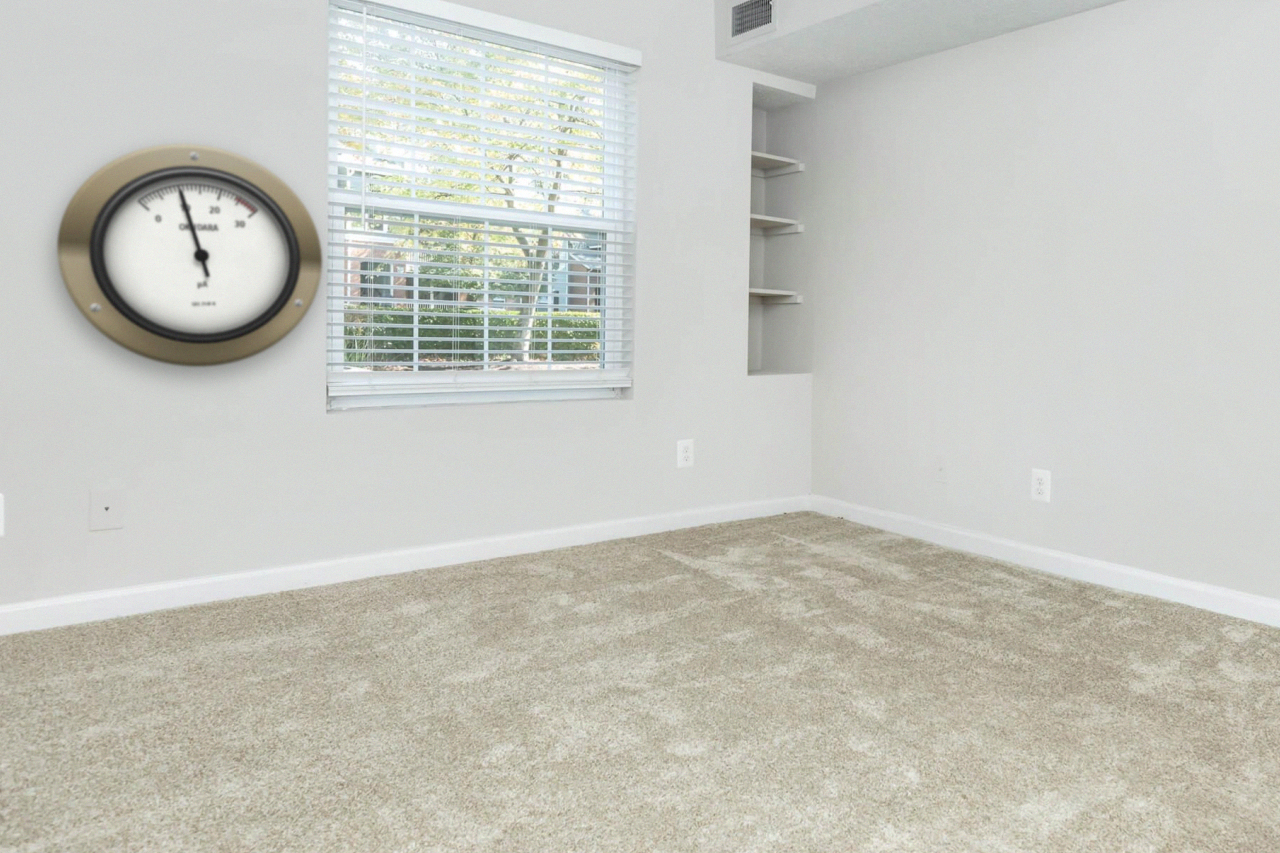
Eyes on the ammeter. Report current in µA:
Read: 10 µA
